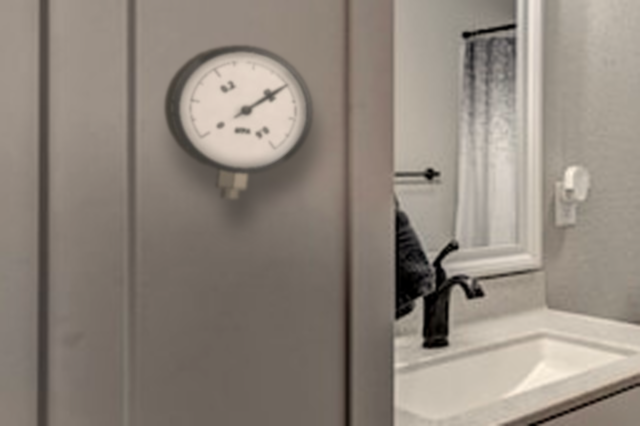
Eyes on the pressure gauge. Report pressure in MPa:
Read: 0.4 MPa
